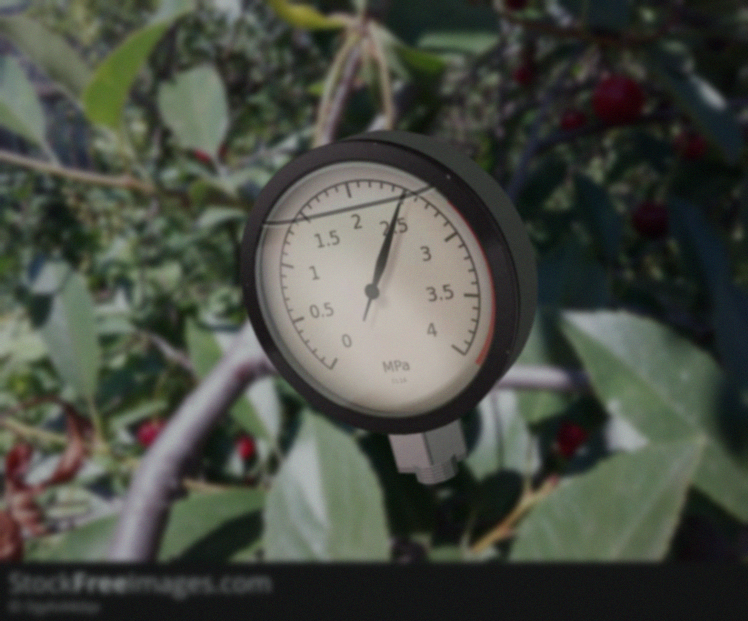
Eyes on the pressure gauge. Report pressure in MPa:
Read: 2.5 MPa
